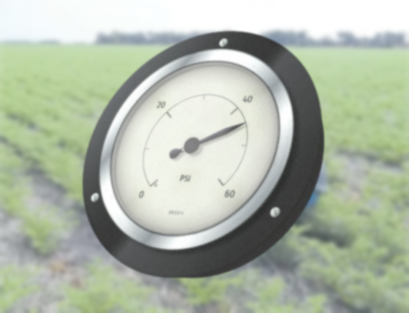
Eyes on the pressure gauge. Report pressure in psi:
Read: 45 psi
